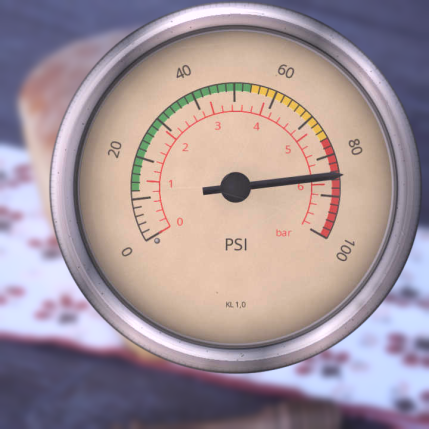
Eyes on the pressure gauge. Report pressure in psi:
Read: 85 psi
